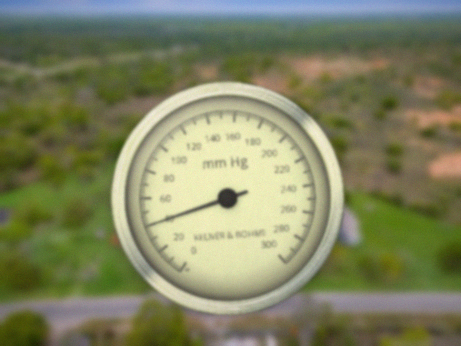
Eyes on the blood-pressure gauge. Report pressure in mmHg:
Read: 40 mmHg
